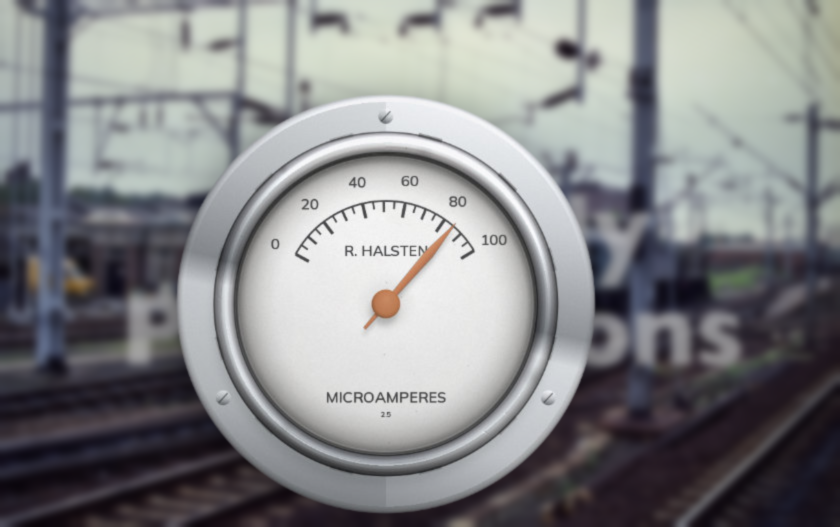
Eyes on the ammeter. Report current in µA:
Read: 85 µA
